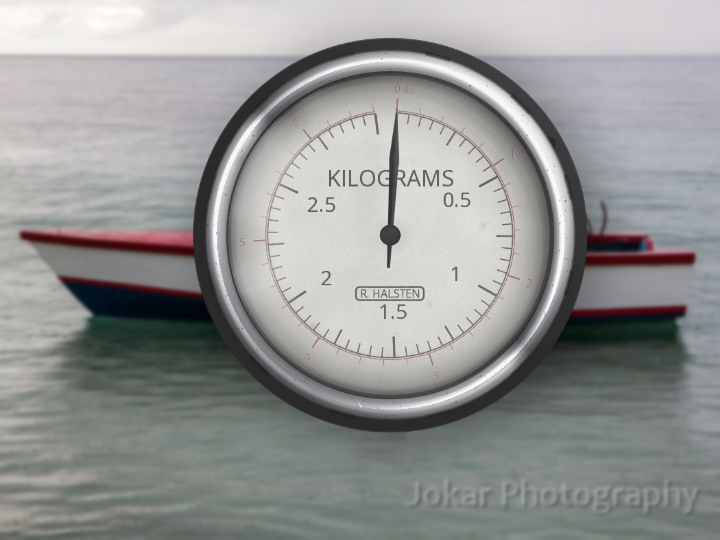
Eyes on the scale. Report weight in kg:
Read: 0 kg
